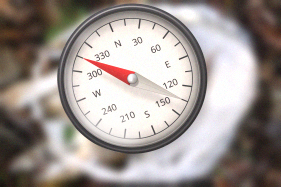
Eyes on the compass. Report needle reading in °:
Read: 315 °
